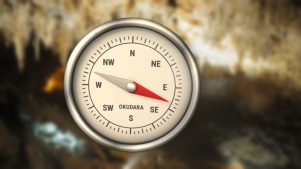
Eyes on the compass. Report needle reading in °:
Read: 110 °
